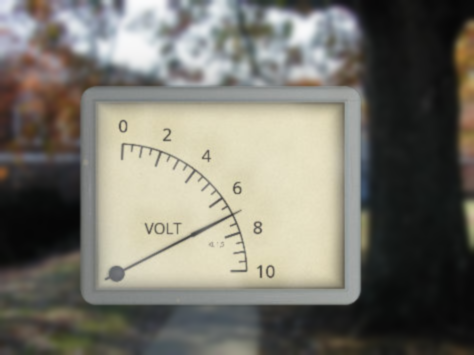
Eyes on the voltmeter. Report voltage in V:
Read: 7 V
